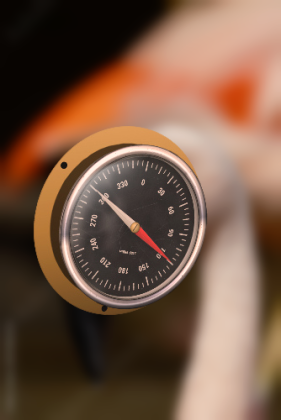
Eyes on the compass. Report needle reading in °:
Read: 120 °
